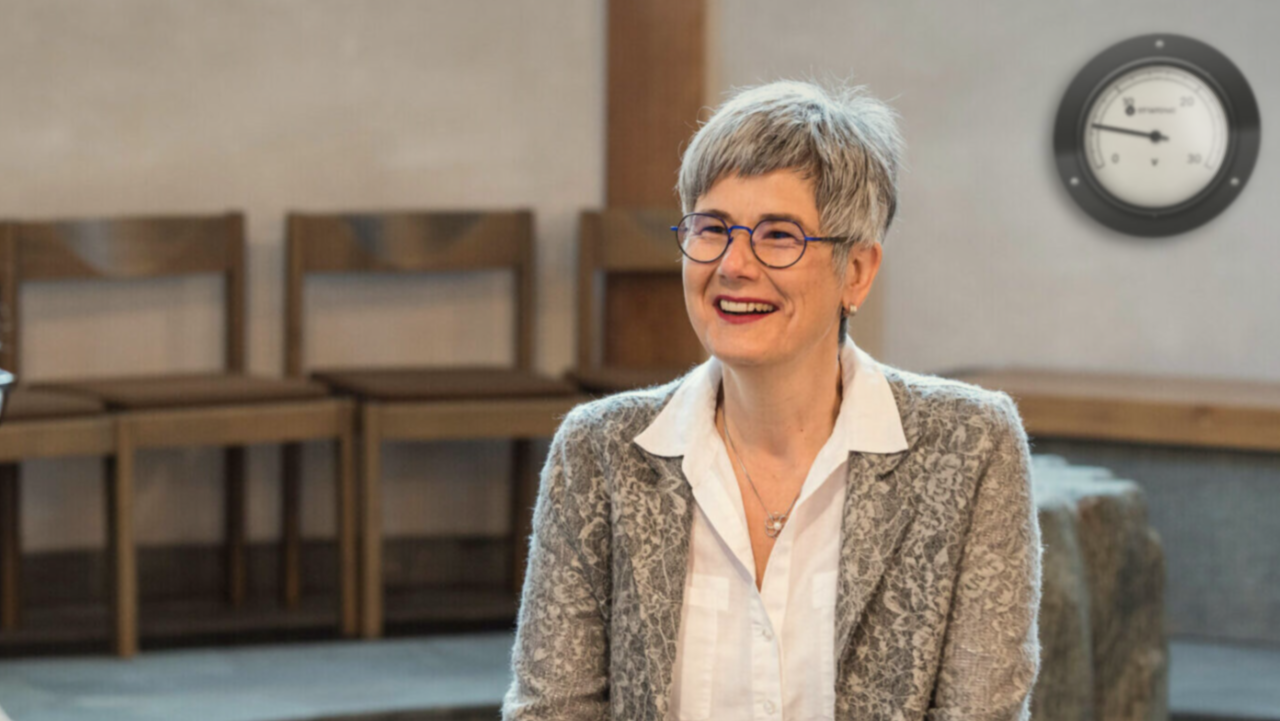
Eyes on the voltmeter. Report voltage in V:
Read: 5 V
